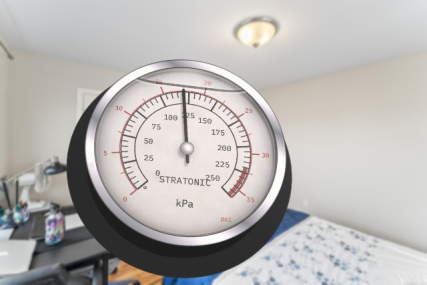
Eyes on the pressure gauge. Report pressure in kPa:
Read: 120 kPa
